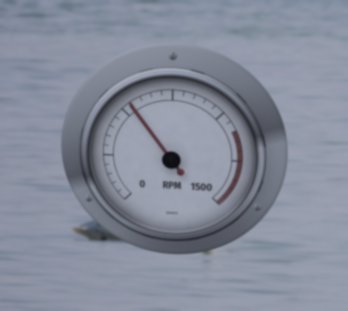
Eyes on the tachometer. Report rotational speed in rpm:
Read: 550 rpm
